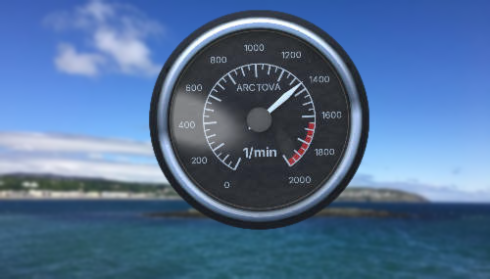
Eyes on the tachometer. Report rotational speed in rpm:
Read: 1350 rpm
